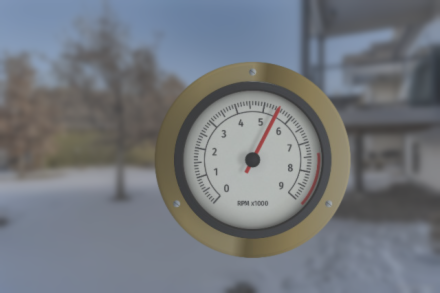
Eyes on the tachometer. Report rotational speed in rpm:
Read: 5500 rpm
